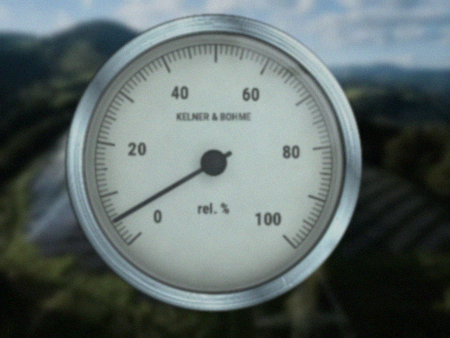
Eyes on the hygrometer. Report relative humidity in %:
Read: 5 %
